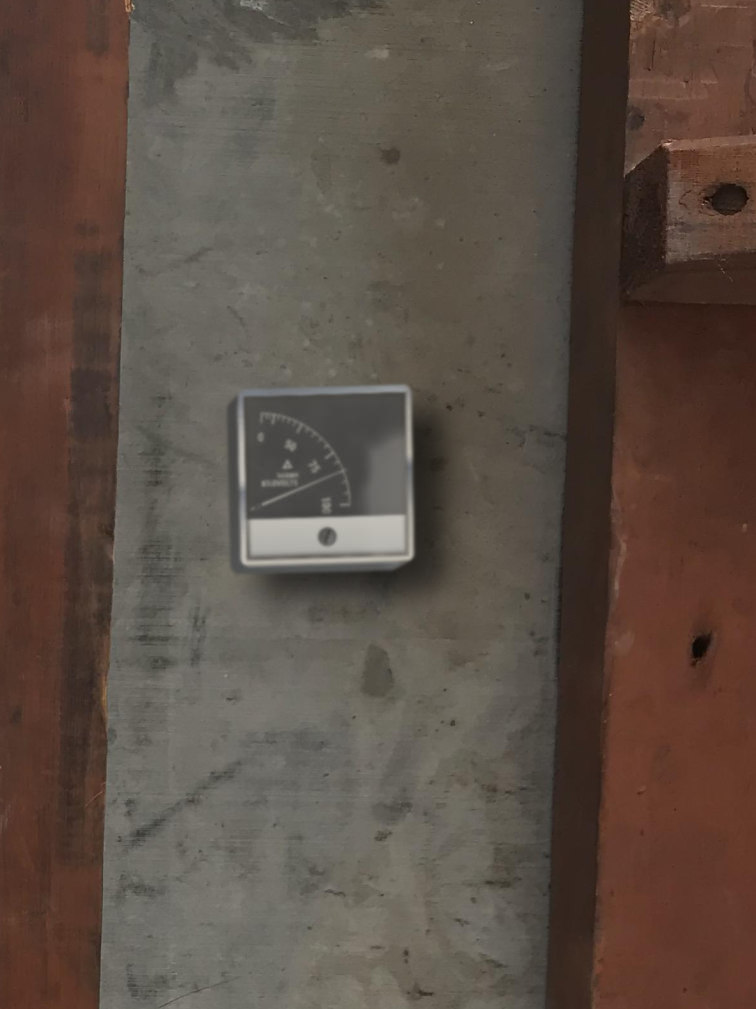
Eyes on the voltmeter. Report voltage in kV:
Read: 85 kV
